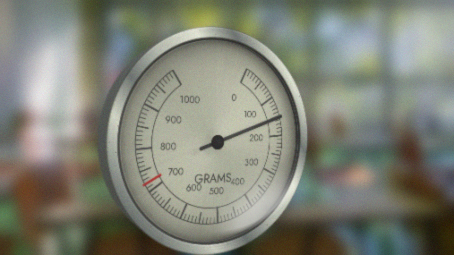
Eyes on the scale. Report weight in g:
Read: 150 g
